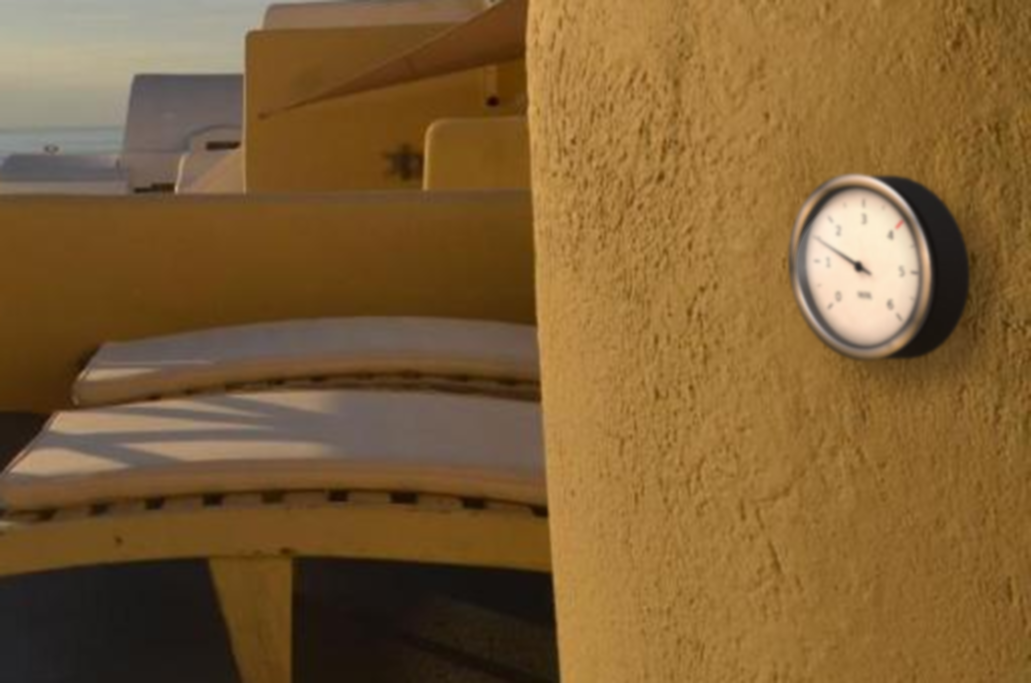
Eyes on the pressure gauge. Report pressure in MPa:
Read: 1.5 MPa
